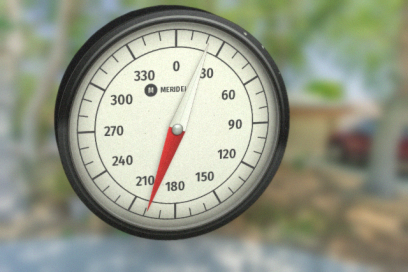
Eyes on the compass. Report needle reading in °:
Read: 200 °
